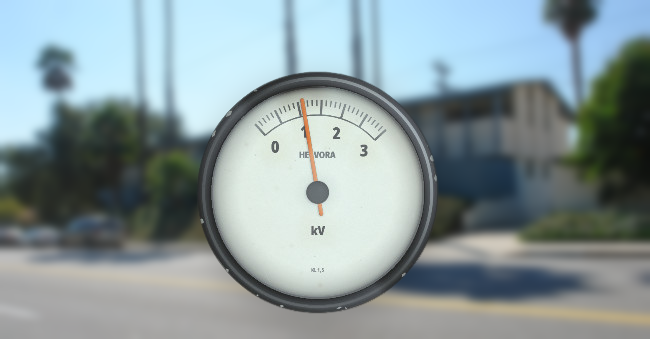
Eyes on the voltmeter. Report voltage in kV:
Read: 1.1 kV
